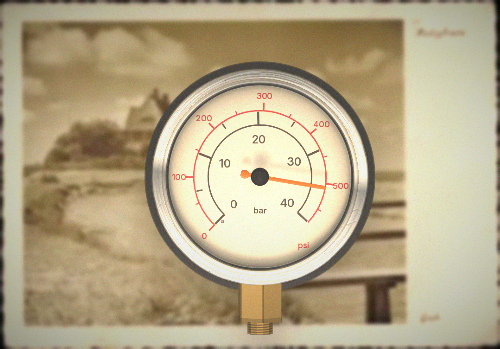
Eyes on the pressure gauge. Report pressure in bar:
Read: 35 bar
